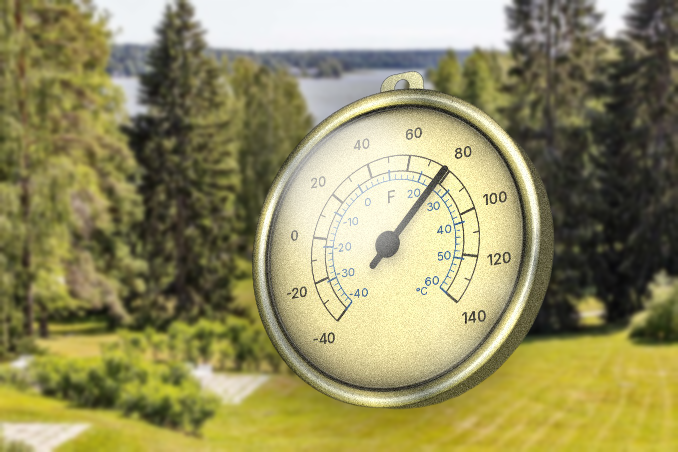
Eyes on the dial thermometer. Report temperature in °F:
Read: 80 °F
